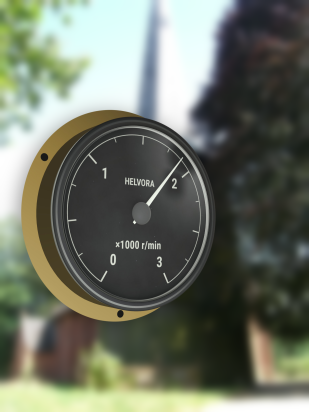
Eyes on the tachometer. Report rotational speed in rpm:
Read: 1875 rpm
